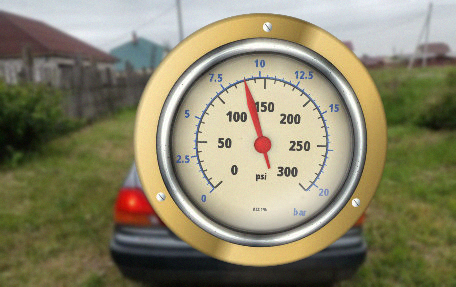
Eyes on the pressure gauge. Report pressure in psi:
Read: 130 psi
